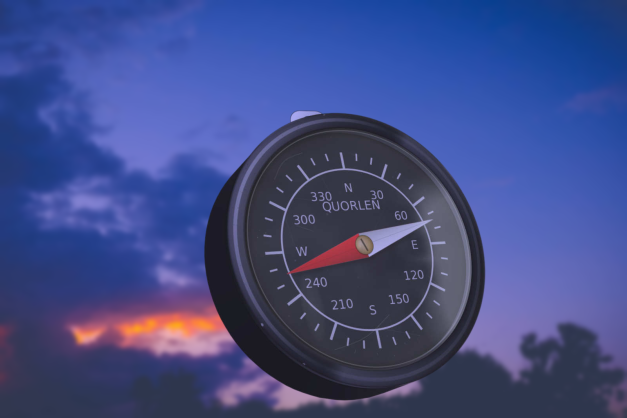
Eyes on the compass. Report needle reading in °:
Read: 255 °
